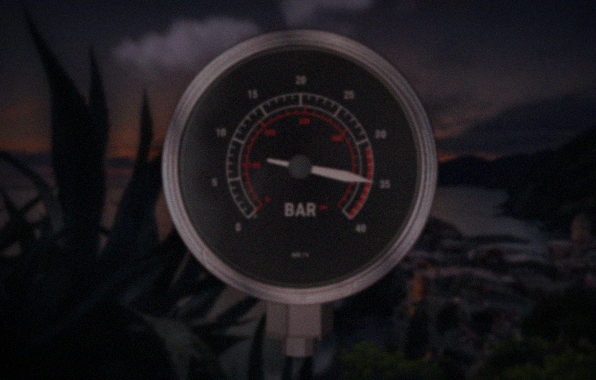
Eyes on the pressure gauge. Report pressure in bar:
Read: 35 bar
